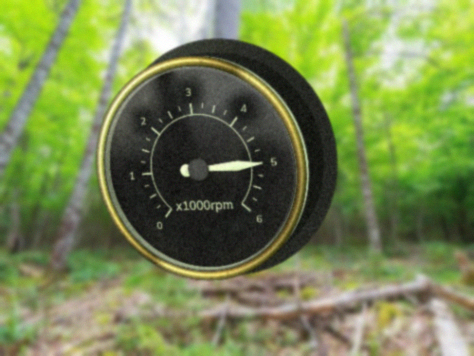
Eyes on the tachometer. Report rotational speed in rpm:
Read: 5000 rpm
